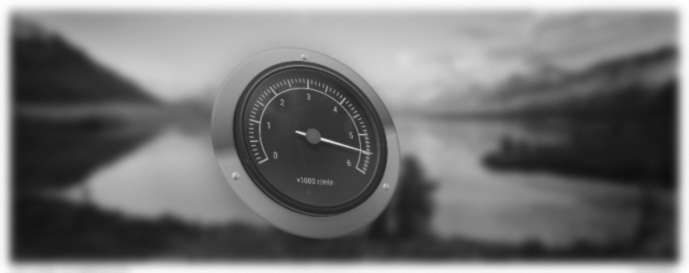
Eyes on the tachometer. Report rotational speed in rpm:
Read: 5500 rpm
